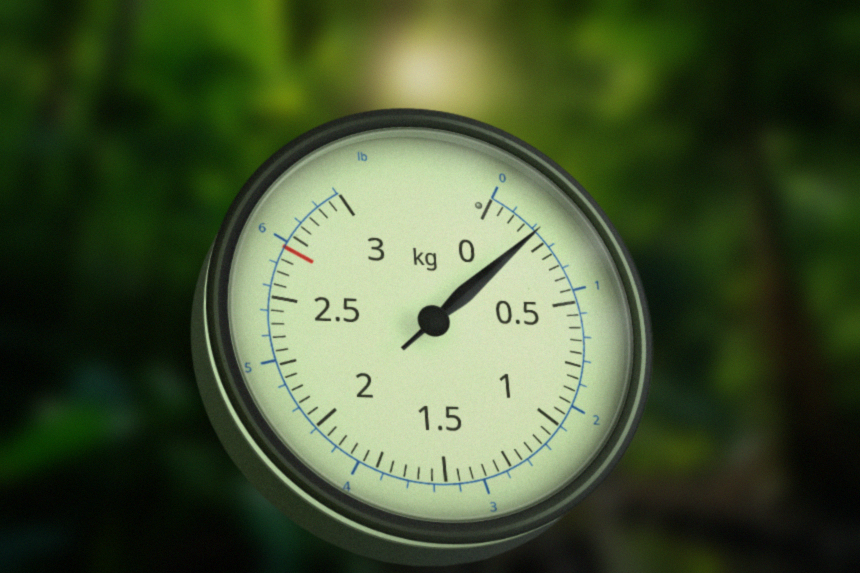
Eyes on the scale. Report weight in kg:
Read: 0.2 kg
